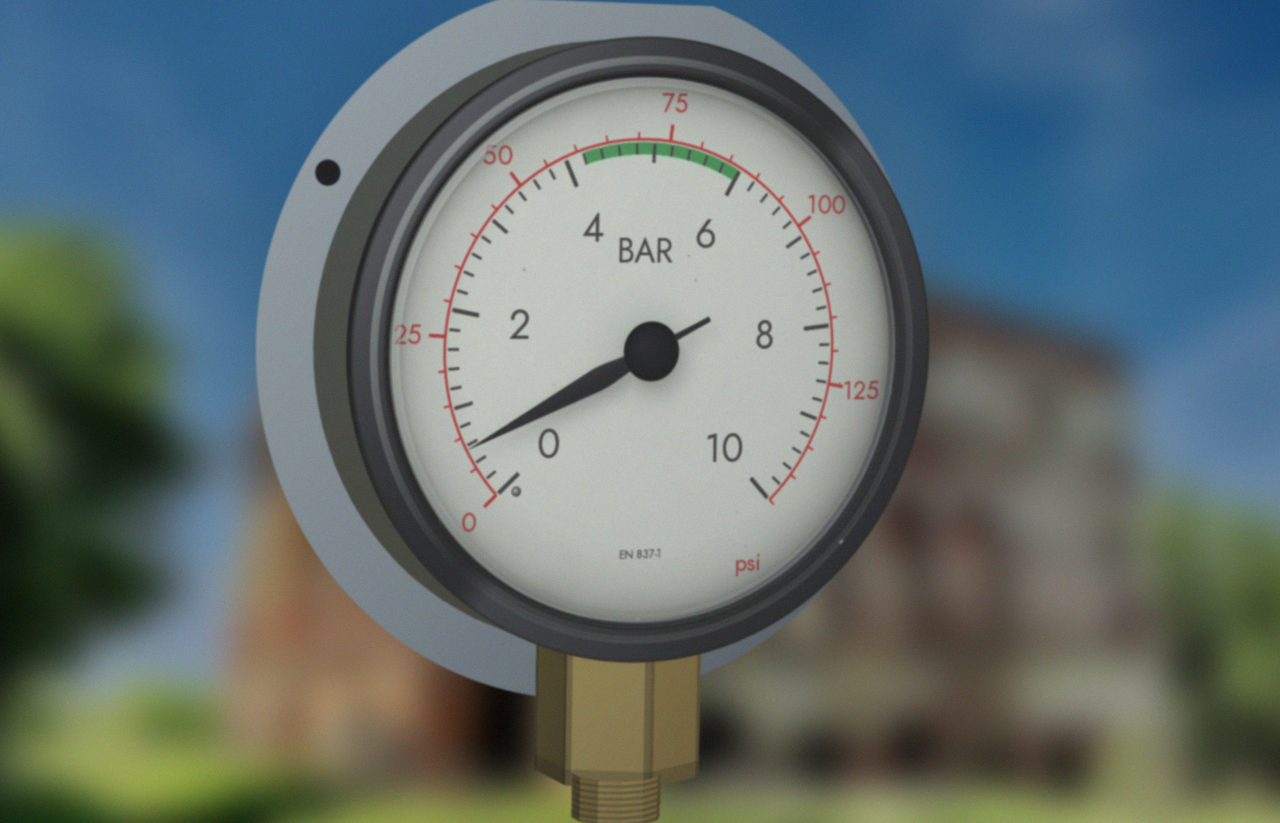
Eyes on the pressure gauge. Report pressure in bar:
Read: 0.6 bar
